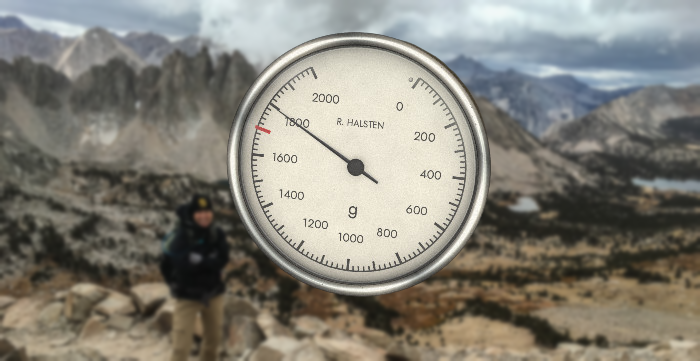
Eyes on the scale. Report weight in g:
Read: 1800 g
